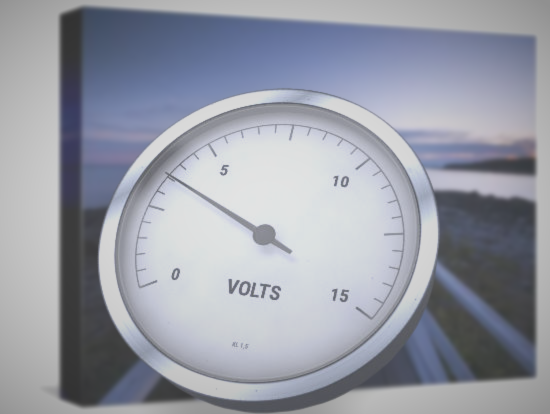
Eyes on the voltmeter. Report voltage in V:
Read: 3.5 V
